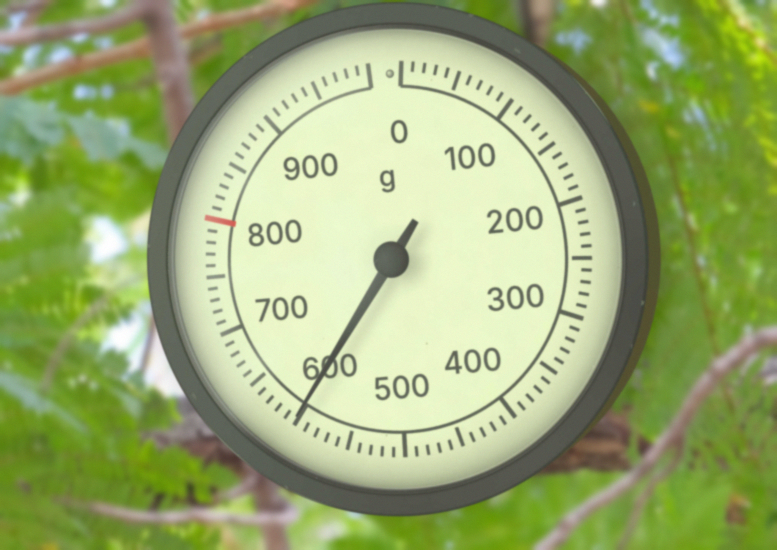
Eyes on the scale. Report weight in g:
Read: 600 g
